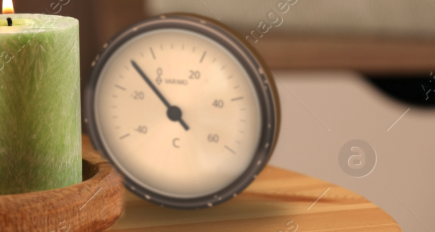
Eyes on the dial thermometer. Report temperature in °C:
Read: -8 °C
